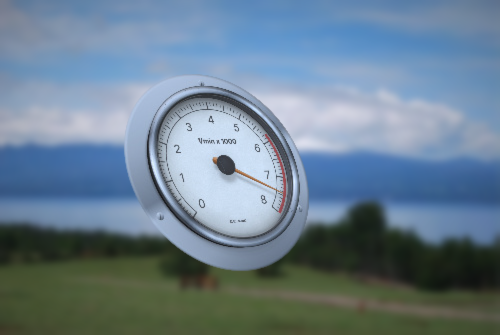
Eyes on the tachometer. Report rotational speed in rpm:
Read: 7500 rpm
